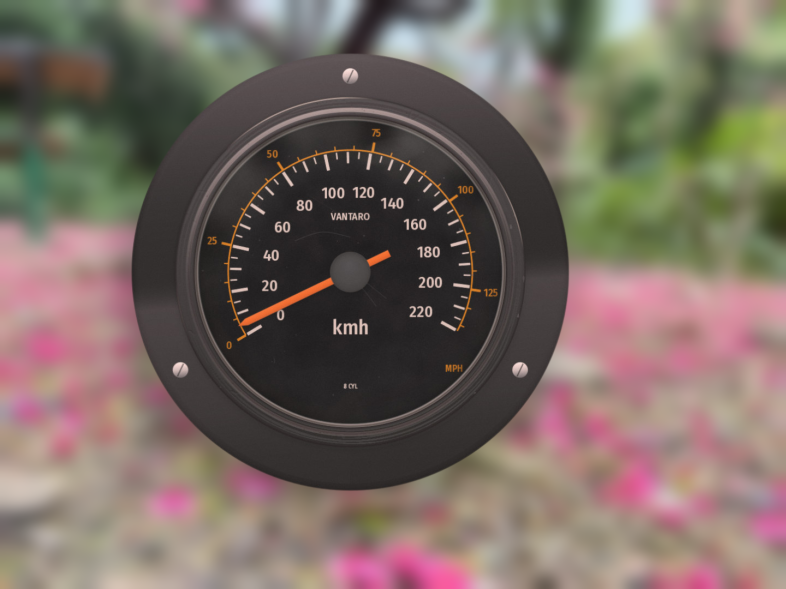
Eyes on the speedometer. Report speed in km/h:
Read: 5 km/h
